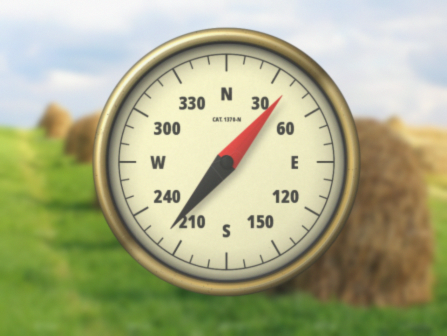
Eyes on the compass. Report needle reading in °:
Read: 40 °
